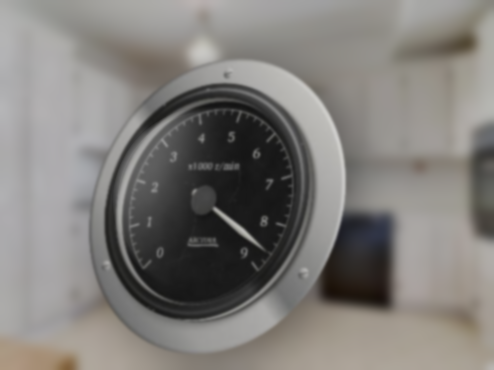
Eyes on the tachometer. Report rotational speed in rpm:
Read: 8600 rpm
